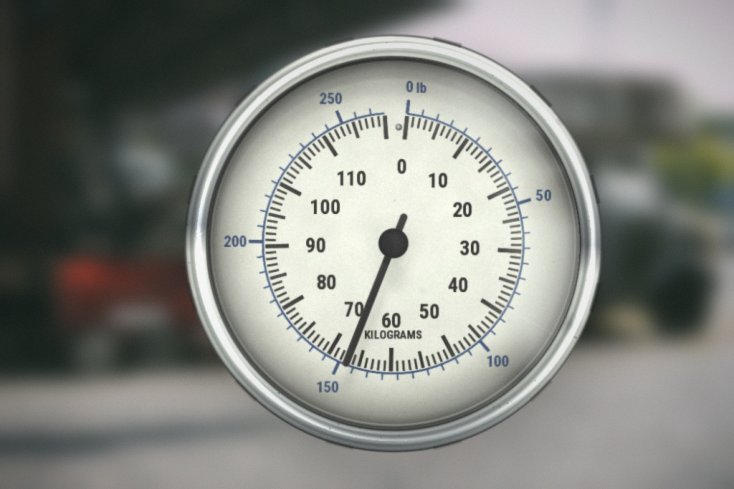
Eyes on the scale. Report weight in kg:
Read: 67 kg
